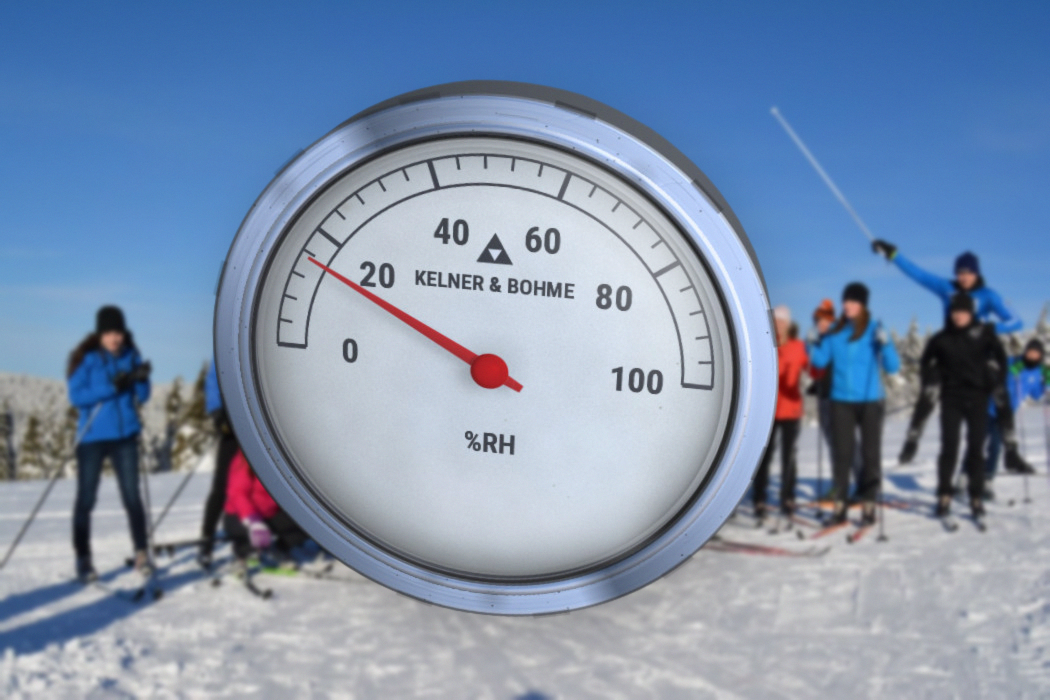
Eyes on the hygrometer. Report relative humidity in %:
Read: 16 %
